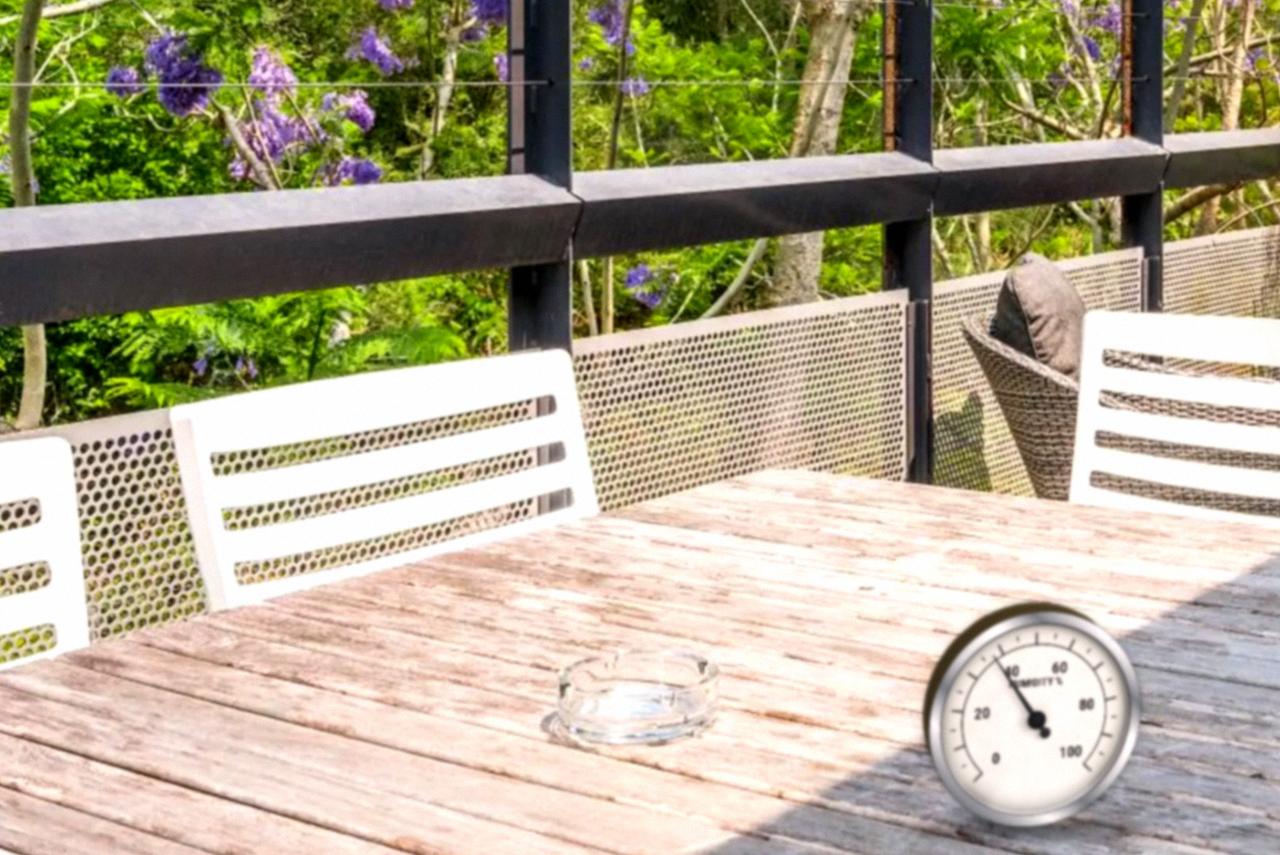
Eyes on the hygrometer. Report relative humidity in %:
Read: 37.5 %
